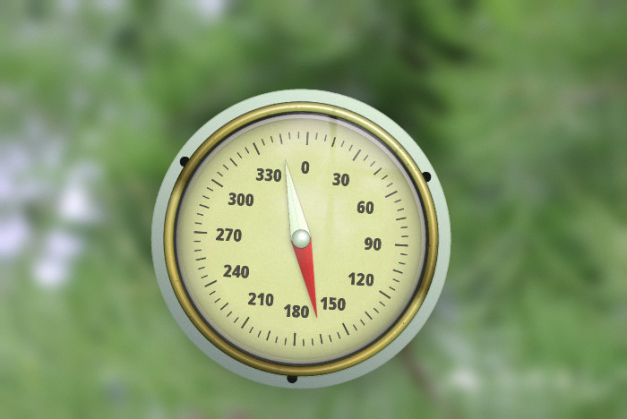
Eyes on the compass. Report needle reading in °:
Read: 165 °
